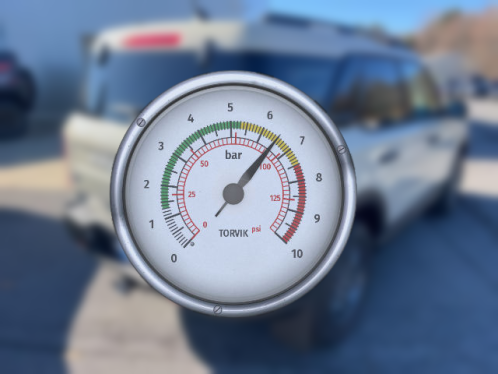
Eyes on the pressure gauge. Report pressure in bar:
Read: 6.5 bar
